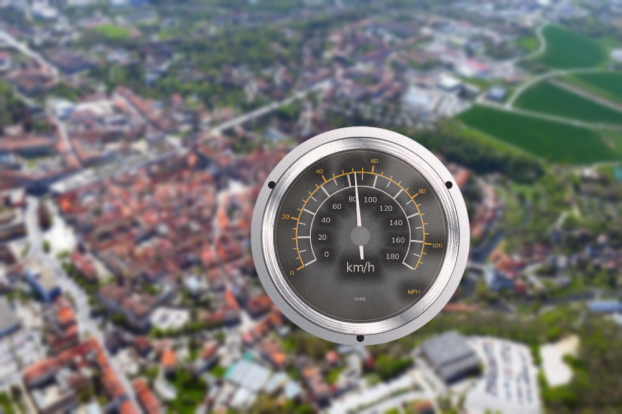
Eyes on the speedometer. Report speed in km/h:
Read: 85 km/h
